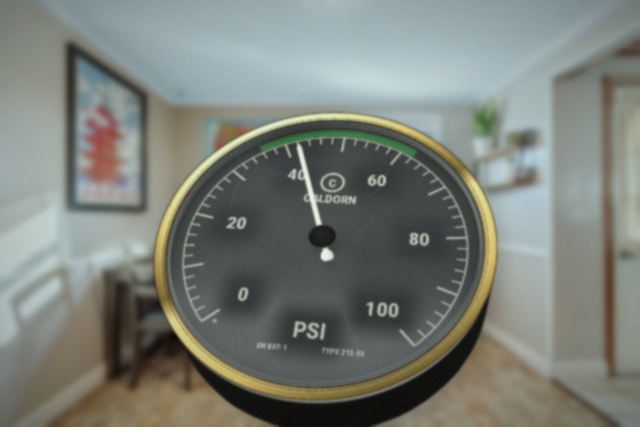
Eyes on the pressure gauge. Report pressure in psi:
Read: 42 psi
